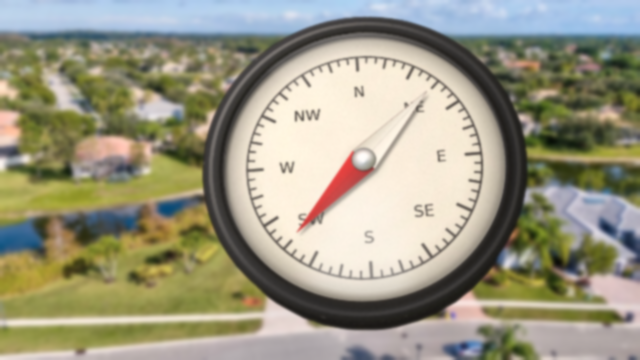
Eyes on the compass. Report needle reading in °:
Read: 225 °
